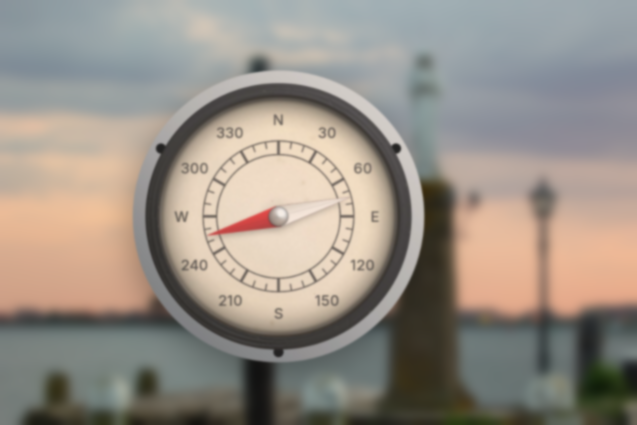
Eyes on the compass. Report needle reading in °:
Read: 255 °
